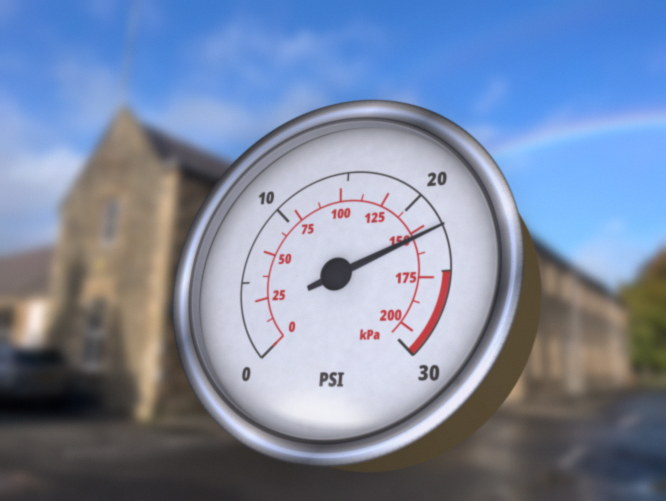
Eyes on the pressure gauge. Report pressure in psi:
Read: 22.5 psi
